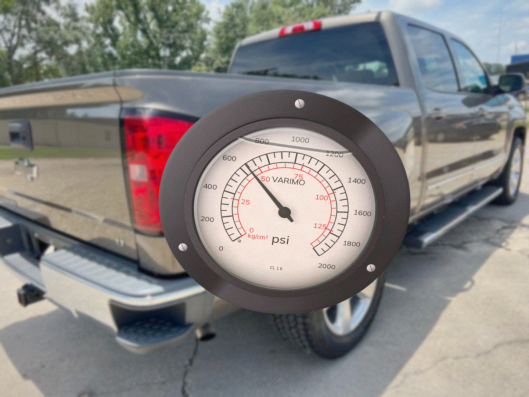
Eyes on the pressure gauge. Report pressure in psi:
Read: 650 psi
